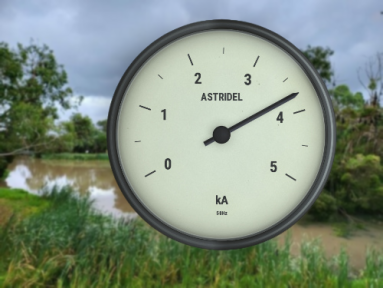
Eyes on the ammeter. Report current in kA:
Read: 3.75 kA
